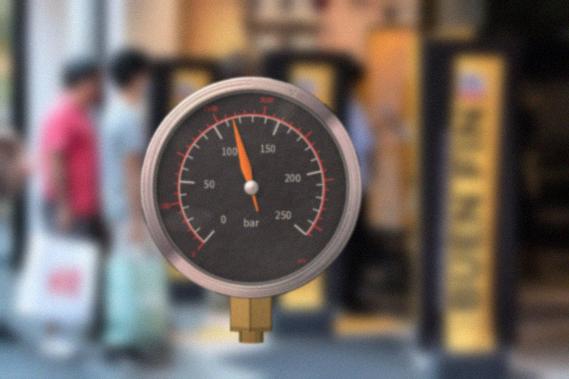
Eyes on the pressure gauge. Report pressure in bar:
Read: 115 bar
